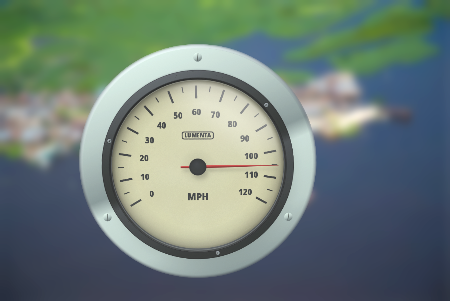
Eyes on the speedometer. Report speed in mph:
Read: 105 mph
